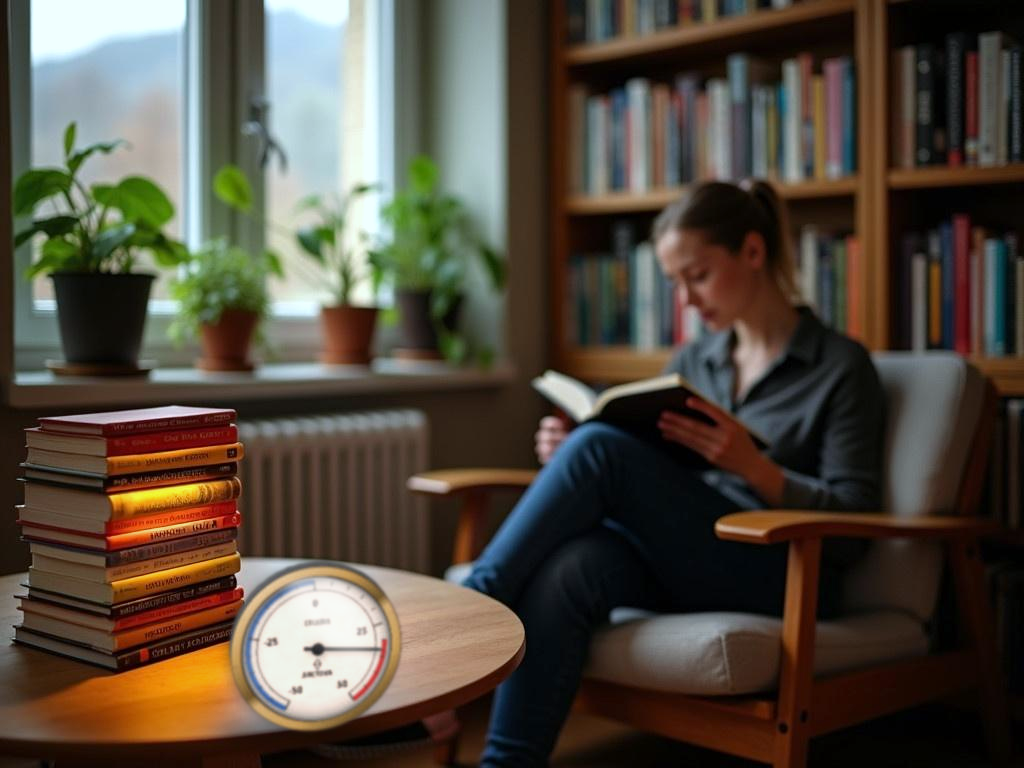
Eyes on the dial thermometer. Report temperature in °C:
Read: 32.5 °C
